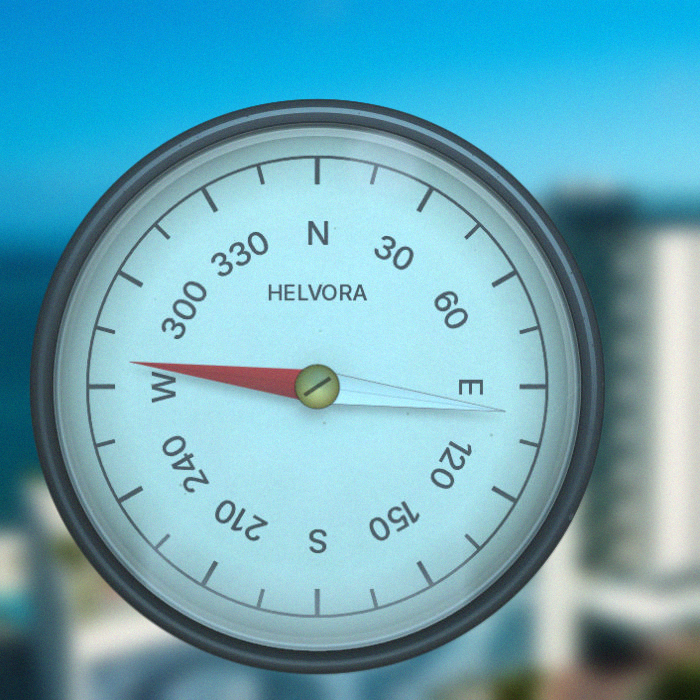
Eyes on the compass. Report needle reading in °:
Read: 277.5 °
